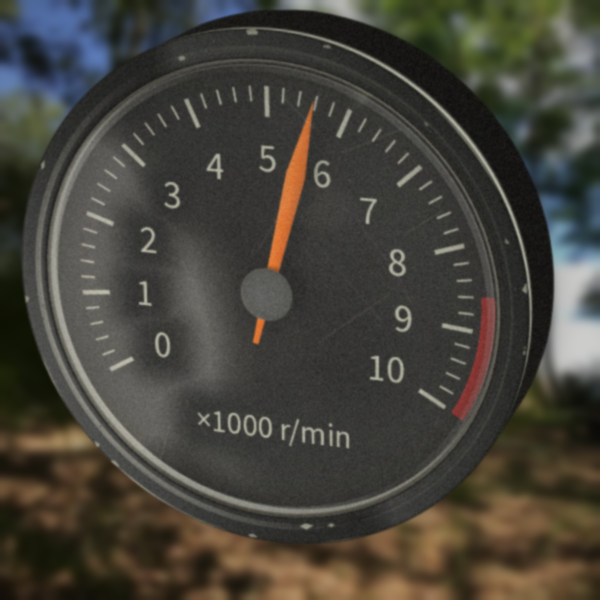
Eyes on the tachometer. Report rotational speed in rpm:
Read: 5600 rpm
